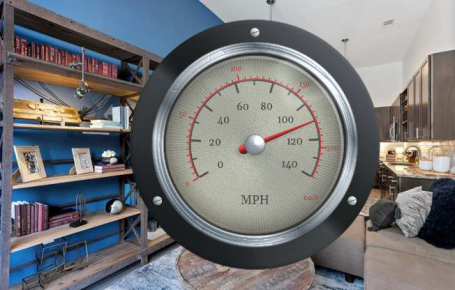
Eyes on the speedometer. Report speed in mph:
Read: 110 mph
